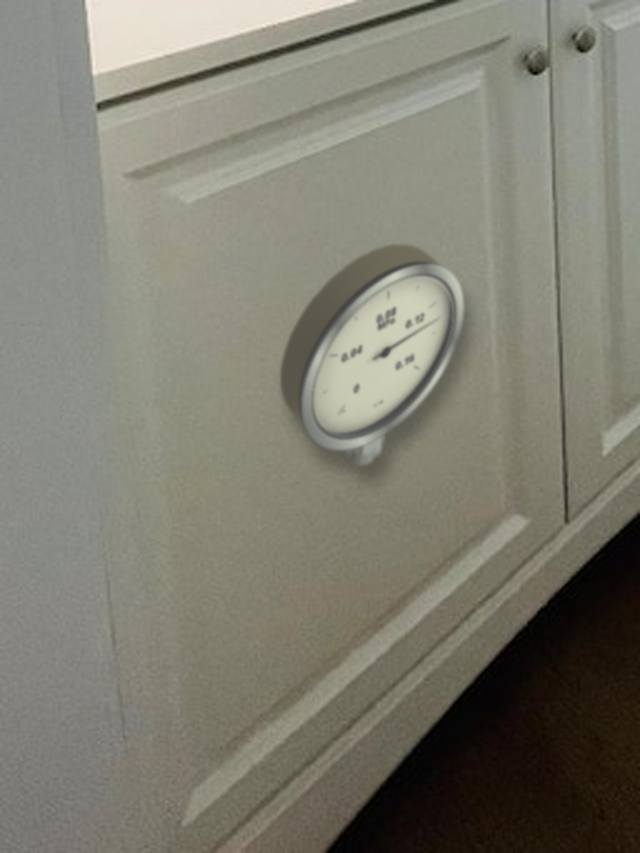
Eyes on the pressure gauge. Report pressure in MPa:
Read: 0.13 MPa
